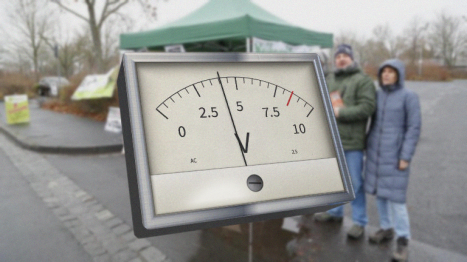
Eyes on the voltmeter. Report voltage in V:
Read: 4 V
